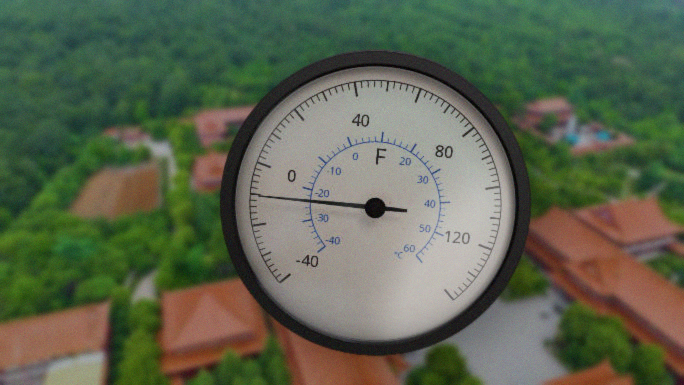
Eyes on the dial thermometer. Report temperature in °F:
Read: -10 °F
